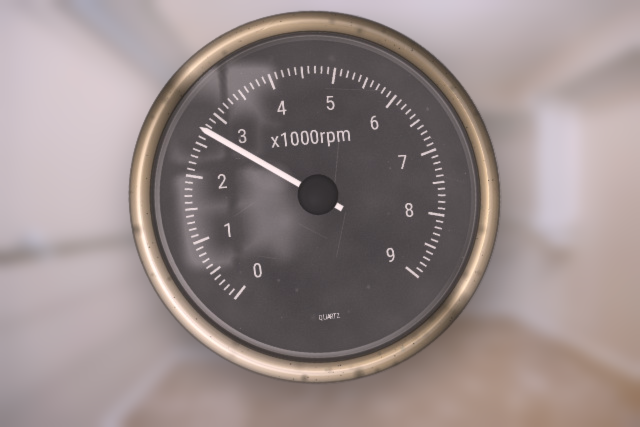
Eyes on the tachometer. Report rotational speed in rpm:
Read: 2700 rpm
